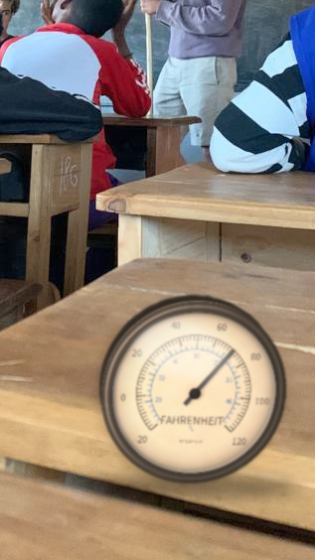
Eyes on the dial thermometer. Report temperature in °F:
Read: 70 °F
